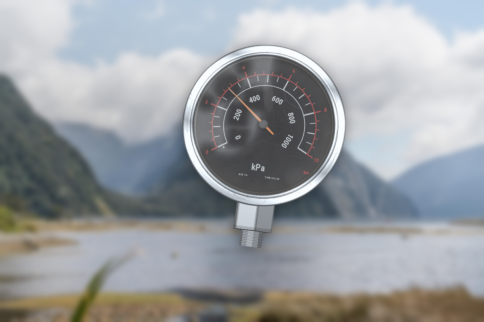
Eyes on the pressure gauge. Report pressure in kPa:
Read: 300 kPa
